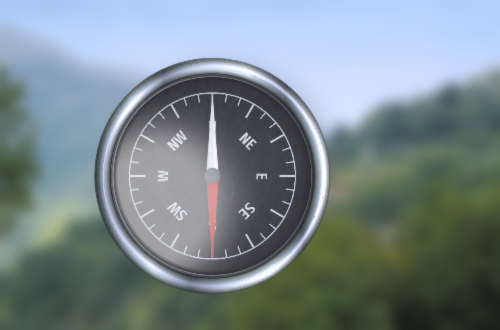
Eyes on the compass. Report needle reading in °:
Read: 180 °
